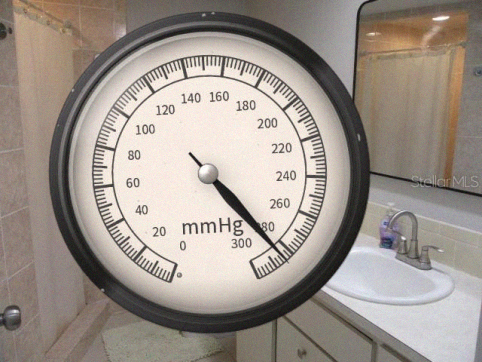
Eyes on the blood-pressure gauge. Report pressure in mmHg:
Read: 284 mmHg
